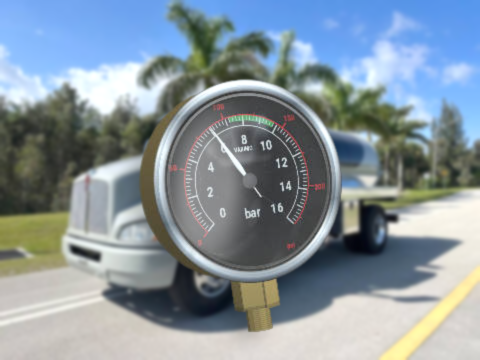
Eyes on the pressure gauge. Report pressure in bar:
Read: 6 bar
